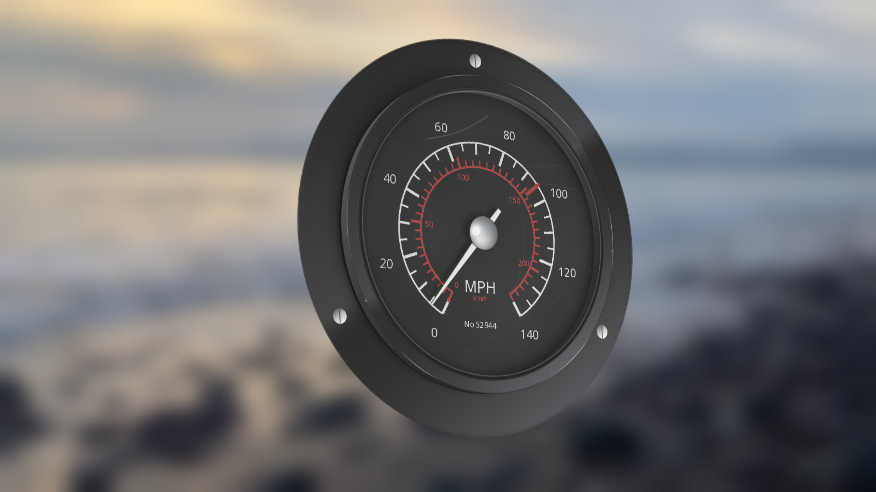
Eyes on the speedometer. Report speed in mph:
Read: 5 mph
